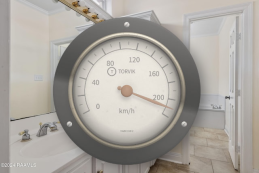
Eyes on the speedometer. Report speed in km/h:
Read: 210 km/h
